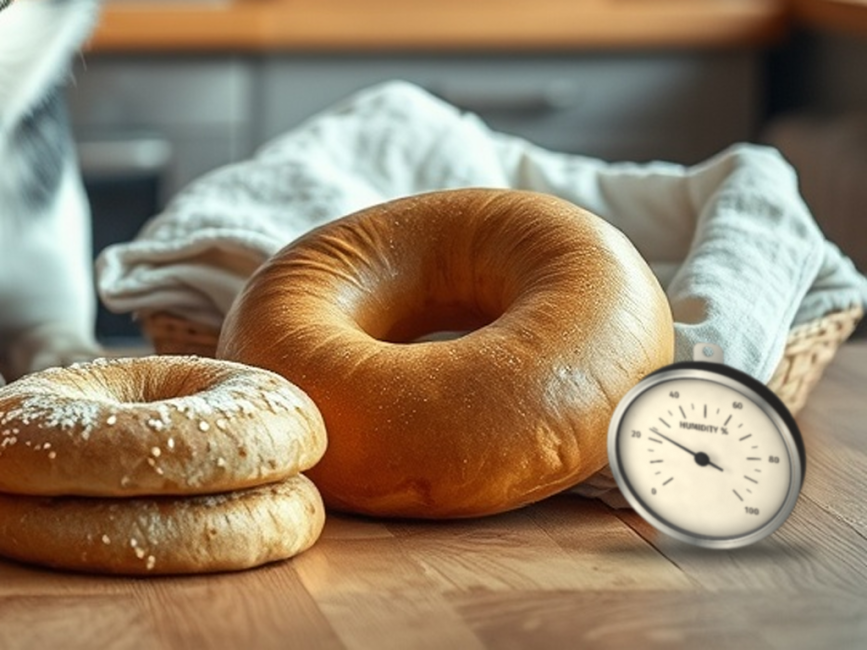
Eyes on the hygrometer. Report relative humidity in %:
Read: 25 %
